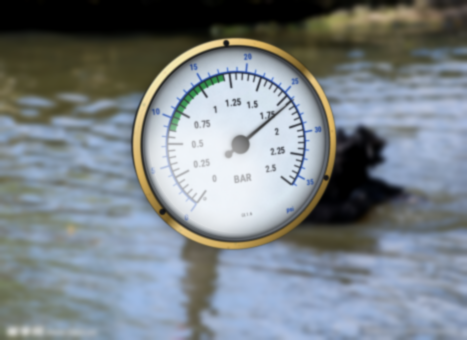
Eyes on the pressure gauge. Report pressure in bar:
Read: 1.8 bar
